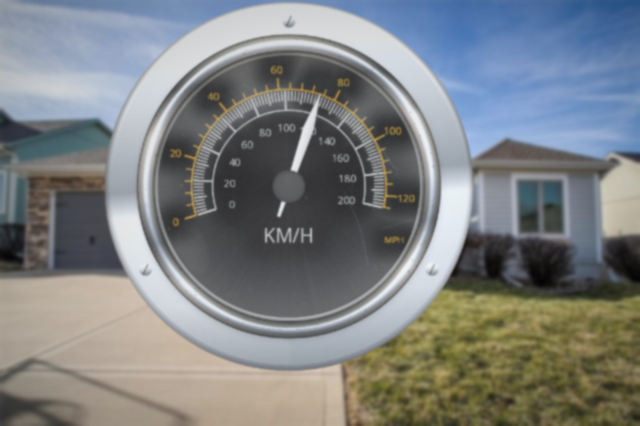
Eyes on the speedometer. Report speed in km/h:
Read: 120 km/h
